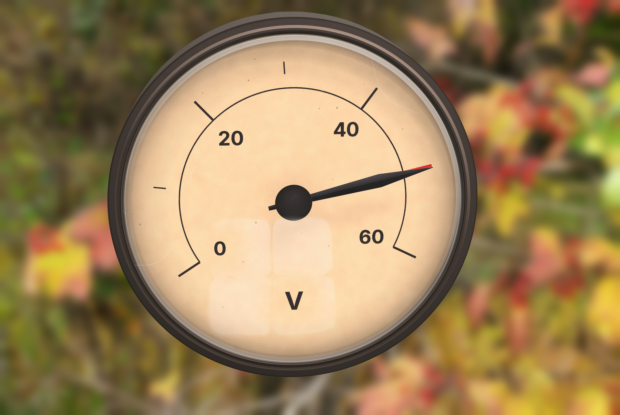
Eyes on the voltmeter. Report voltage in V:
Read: 50 V
